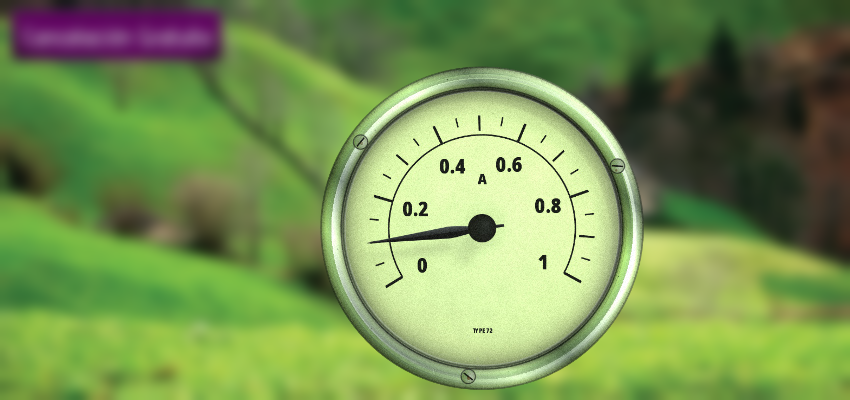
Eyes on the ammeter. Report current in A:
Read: 0.1 A
